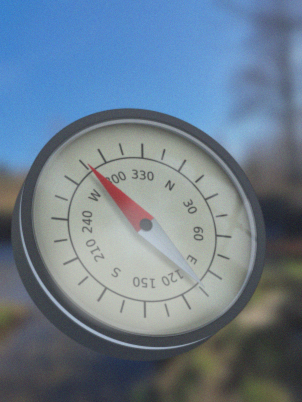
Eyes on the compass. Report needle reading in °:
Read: 285 °
